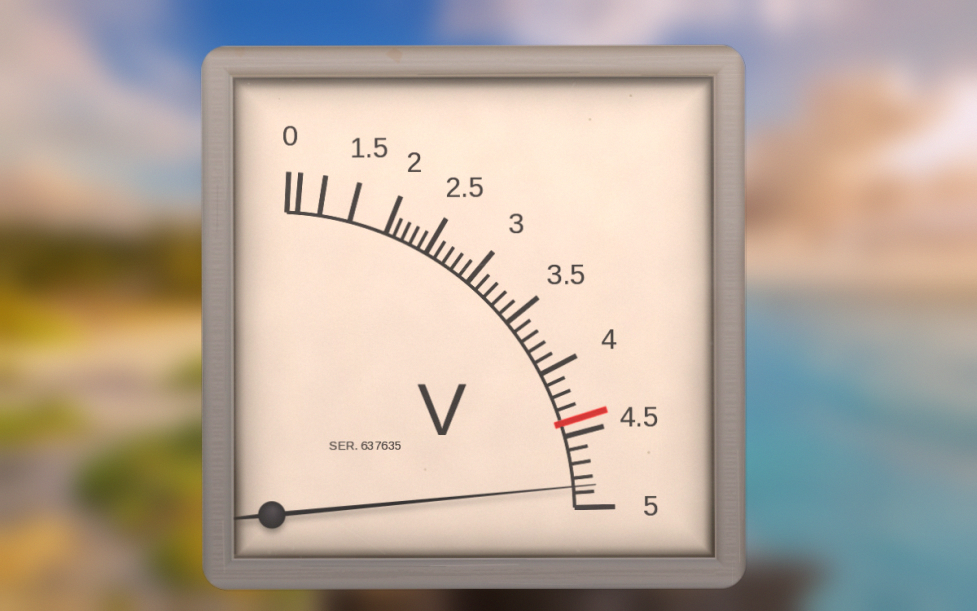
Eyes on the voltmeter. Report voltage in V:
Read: 4.85 V
